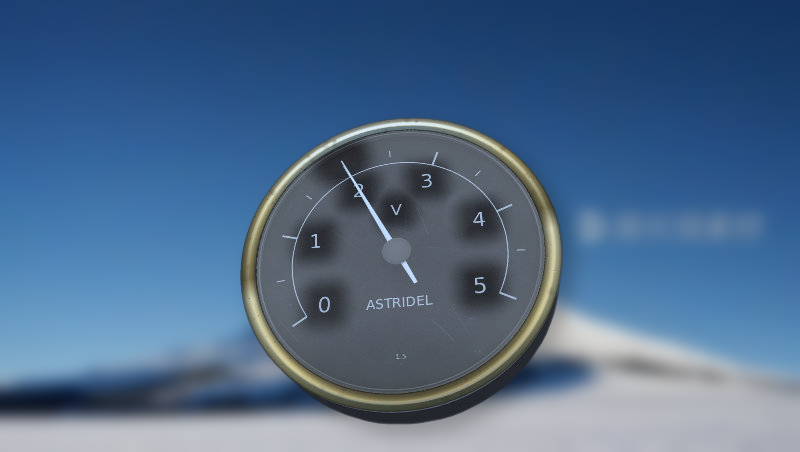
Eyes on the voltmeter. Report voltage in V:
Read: 2 V
